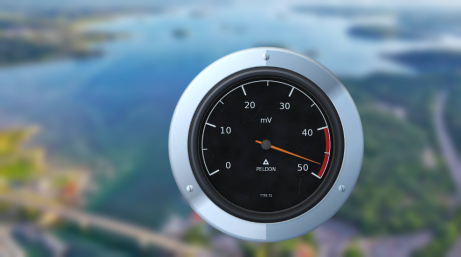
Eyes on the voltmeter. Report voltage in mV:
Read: 47.5 mV
